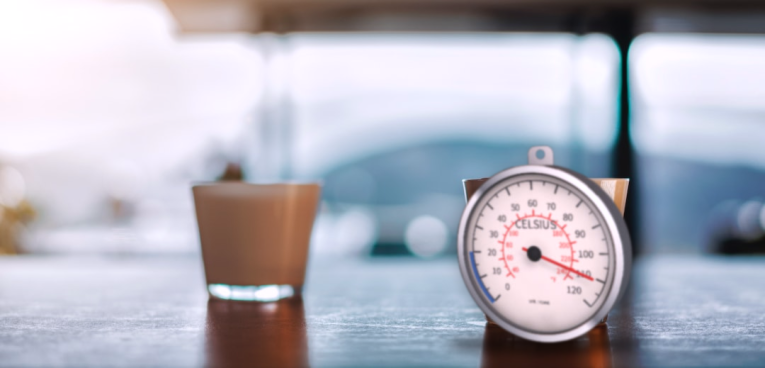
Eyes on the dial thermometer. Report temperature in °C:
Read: 110 °C
